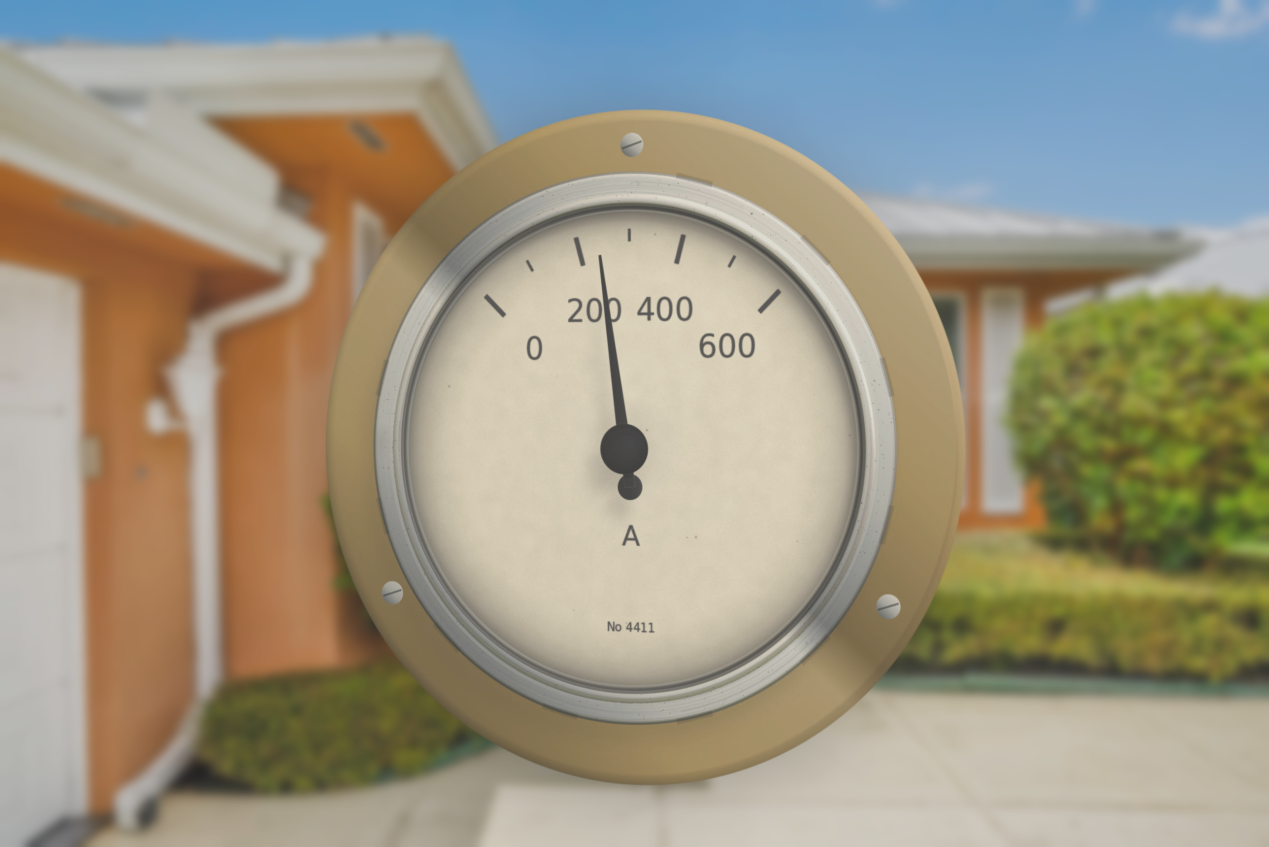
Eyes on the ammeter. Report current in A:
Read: 250 A
